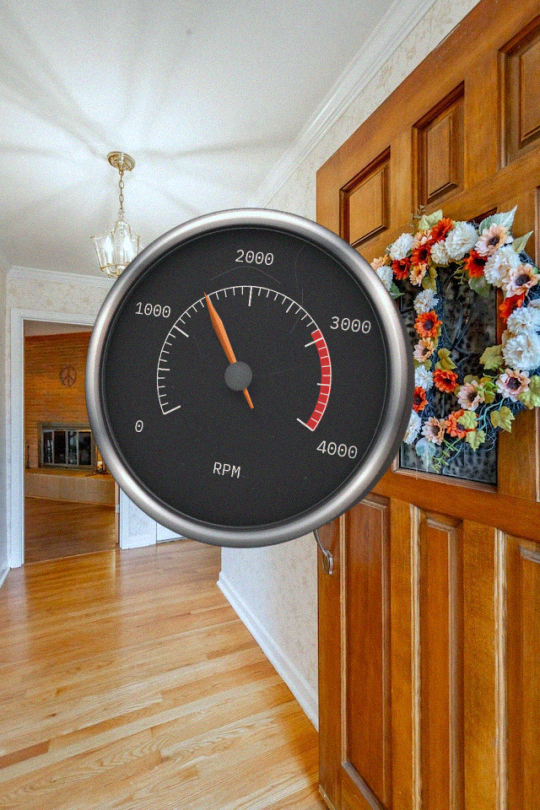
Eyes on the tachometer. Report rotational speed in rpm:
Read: 1500 rpm
